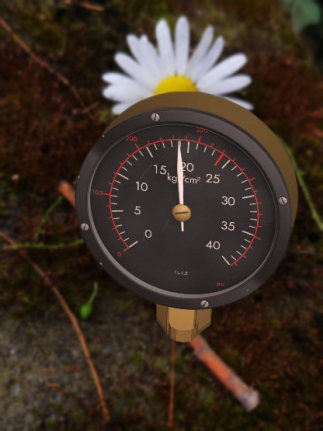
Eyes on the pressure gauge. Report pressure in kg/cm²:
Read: 19 kg/cm²
